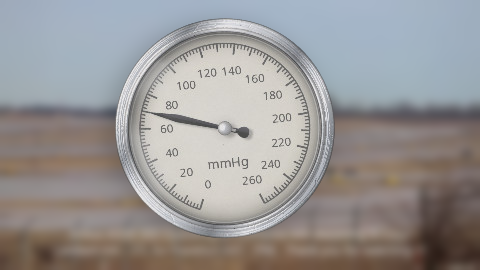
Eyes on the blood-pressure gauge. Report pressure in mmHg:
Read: 70 mmHg
